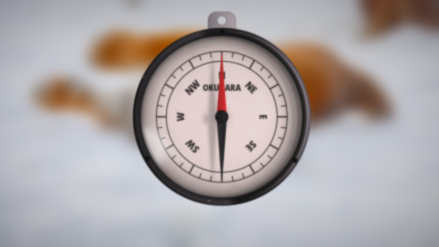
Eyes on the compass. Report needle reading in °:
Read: 0 °
